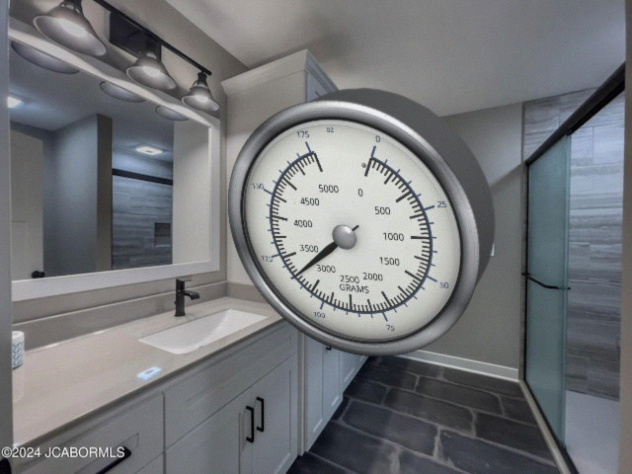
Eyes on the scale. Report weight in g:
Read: 3250 g
